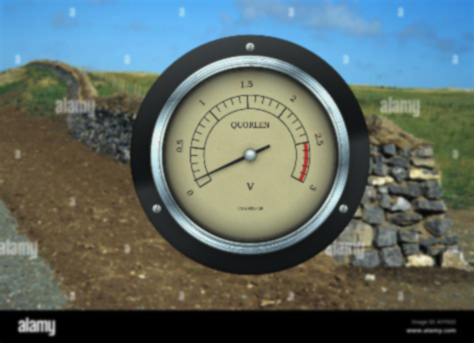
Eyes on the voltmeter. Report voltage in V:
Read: 0.1 V
